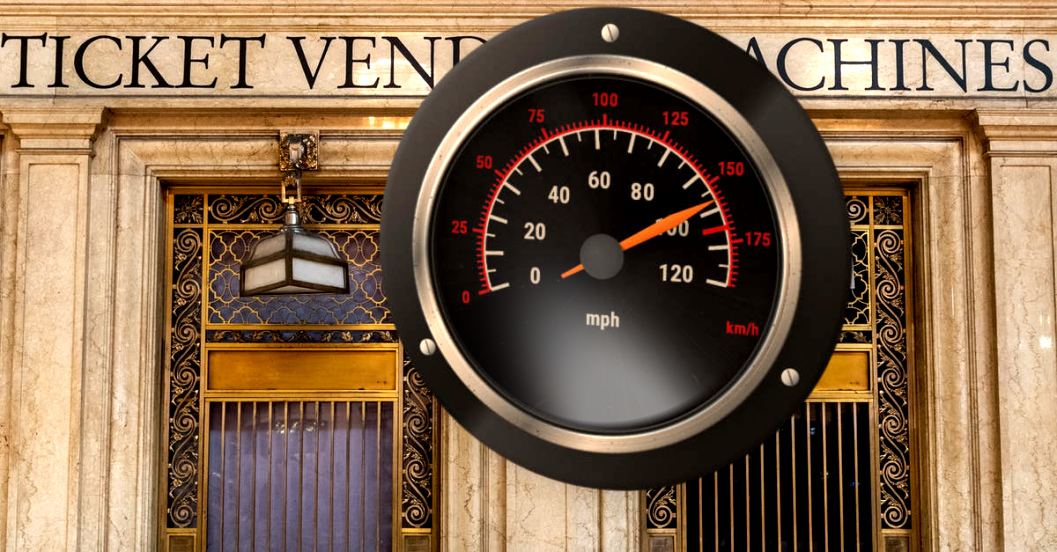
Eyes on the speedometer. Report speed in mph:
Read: 97.5 mph
